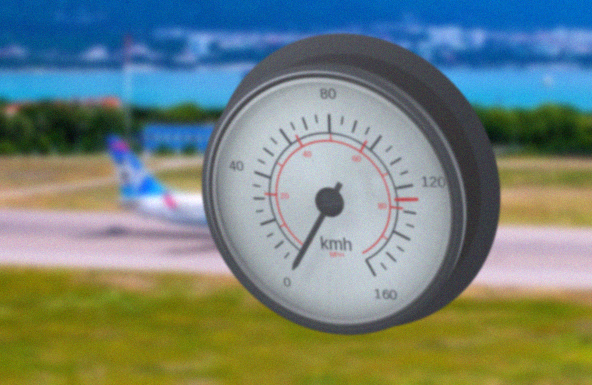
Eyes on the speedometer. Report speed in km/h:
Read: 0 km/h
